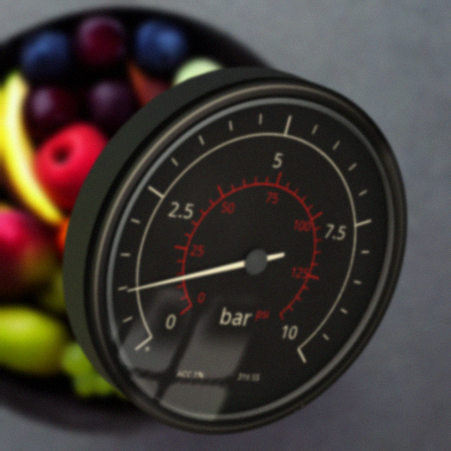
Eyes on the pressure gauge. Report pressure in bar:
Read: 1 bar
